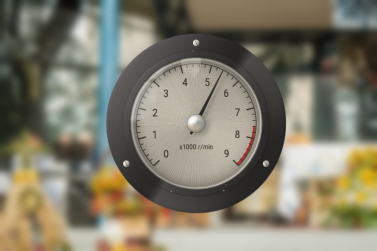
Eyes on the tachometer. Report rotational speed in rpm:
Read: 5400 rpm
